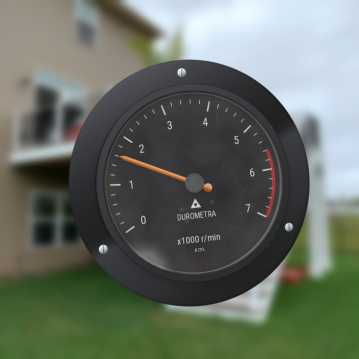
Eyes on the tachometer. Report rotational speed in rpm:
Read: 1600 rpm
